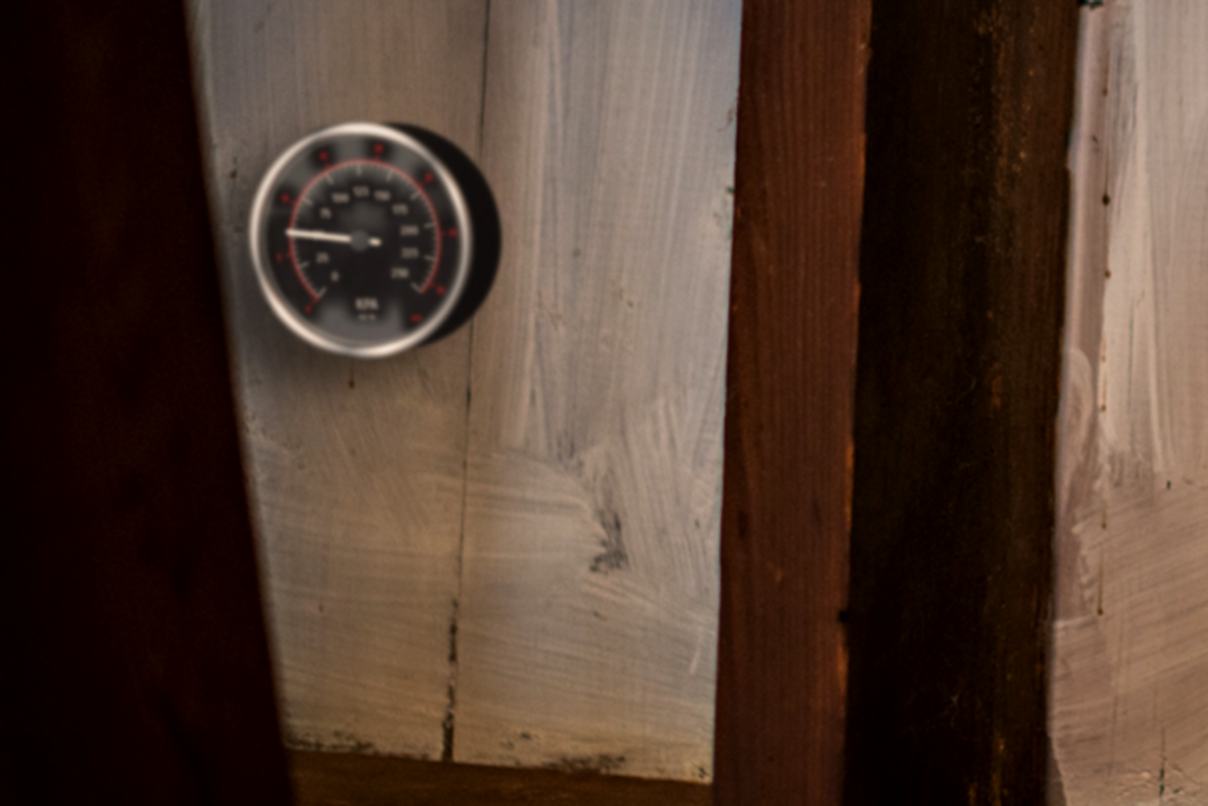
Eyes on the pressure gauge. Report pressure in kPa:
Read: 50 kPa
